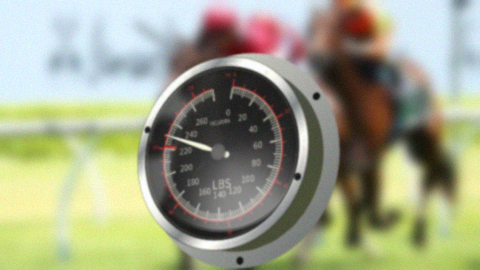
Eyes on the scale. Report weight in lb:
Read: 230 lb
